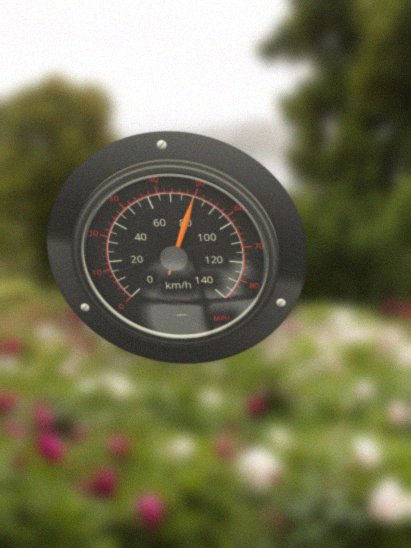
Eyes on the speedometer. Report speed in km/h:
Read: 80 km/h
